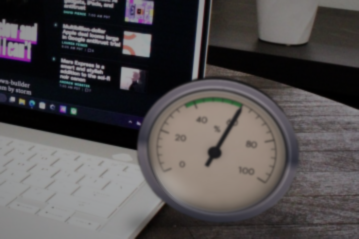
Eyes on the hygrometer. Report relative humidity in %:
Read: 60 %
